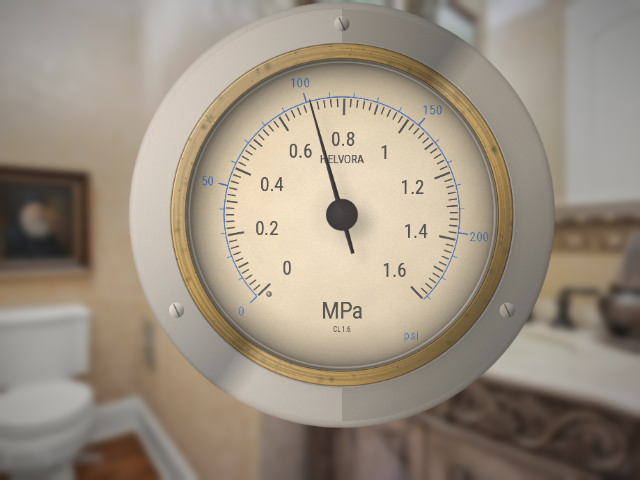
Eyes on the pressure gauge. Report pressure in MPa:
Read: 0.7 MPa
